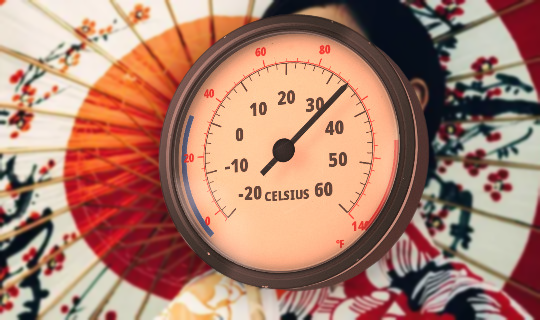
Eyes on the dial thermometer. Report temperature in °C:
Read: 34 °C
